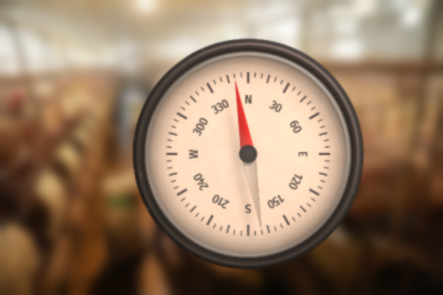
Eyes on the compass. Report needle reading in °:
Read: 350 °
